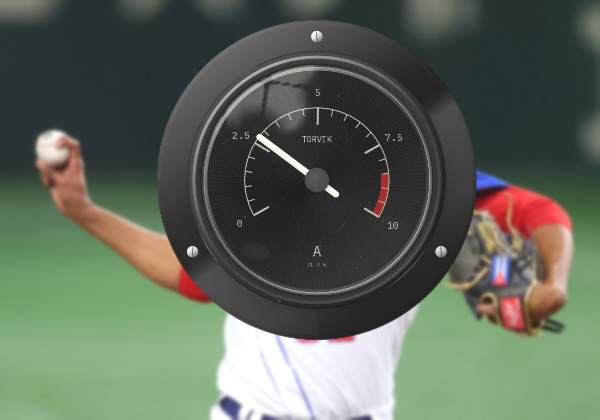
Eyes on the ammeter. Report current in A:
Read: 2.75 A
